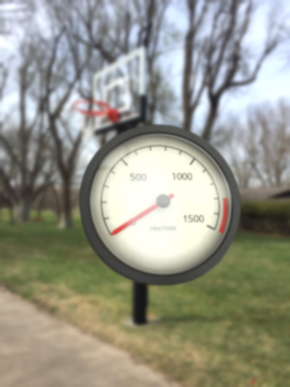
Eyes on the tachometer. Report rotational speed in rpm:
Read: 0 rpm
